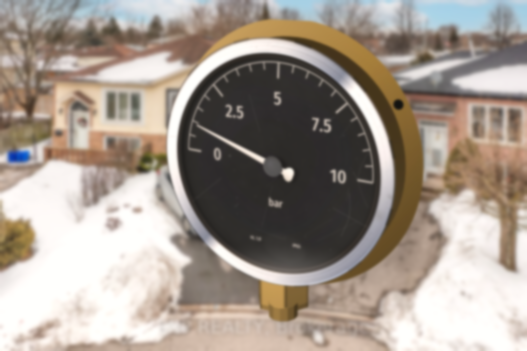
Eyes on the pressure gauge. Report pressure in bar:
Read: 1 bar
